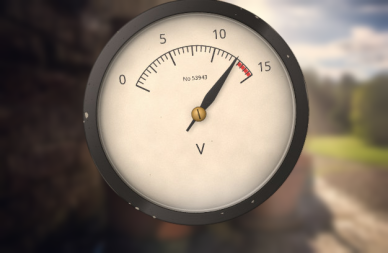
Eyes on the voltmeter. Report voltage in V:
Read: 12.5 V
